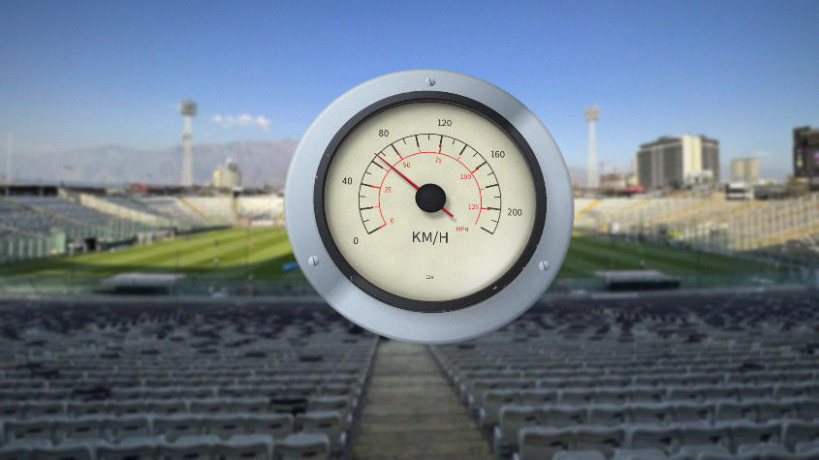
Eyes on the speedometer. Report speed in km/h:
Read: 65 km/h
